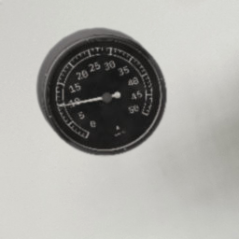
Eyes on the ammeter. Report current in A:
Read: 10 A
